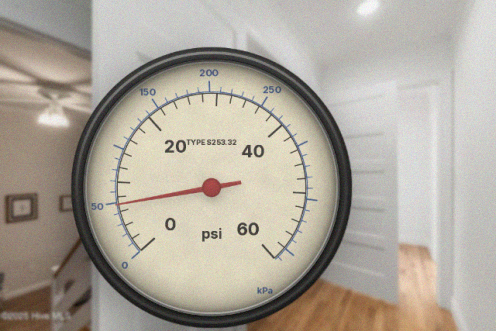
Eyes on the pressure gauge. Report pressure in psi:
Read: 7 psi
